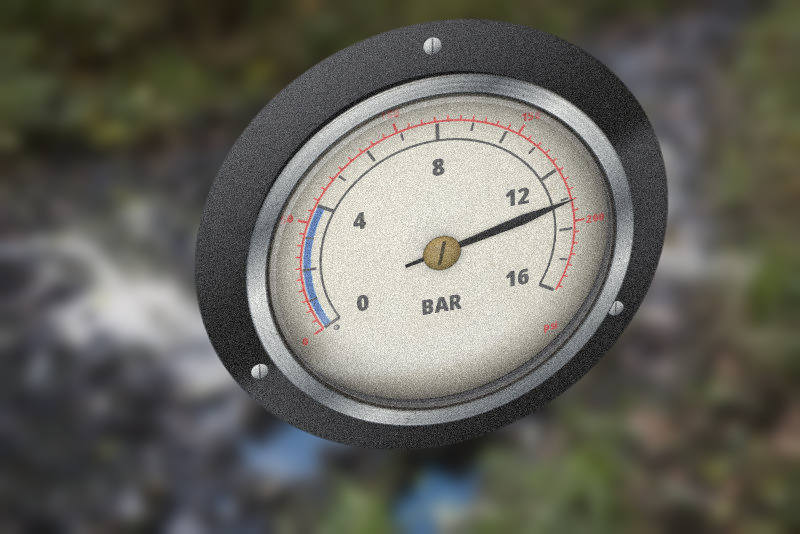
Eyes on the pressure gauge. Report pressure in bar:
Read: 13 bar
